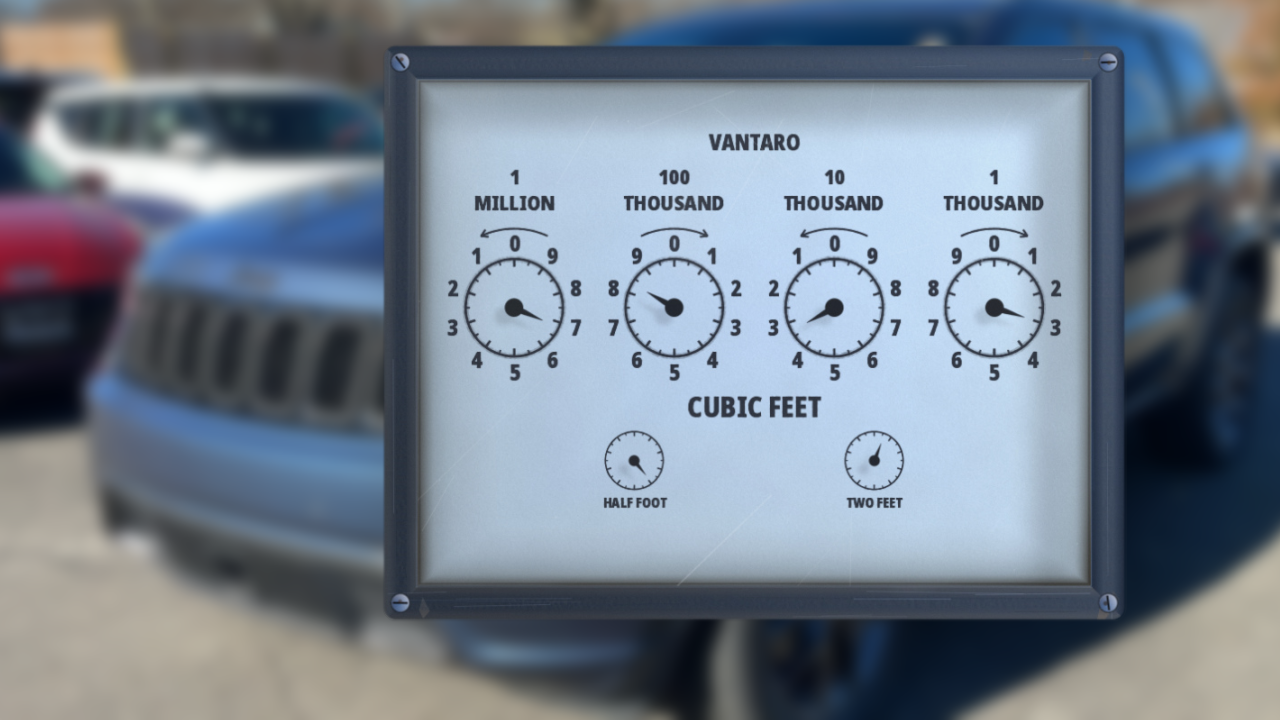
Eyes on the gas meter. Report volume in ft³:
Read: 683300 ft³
